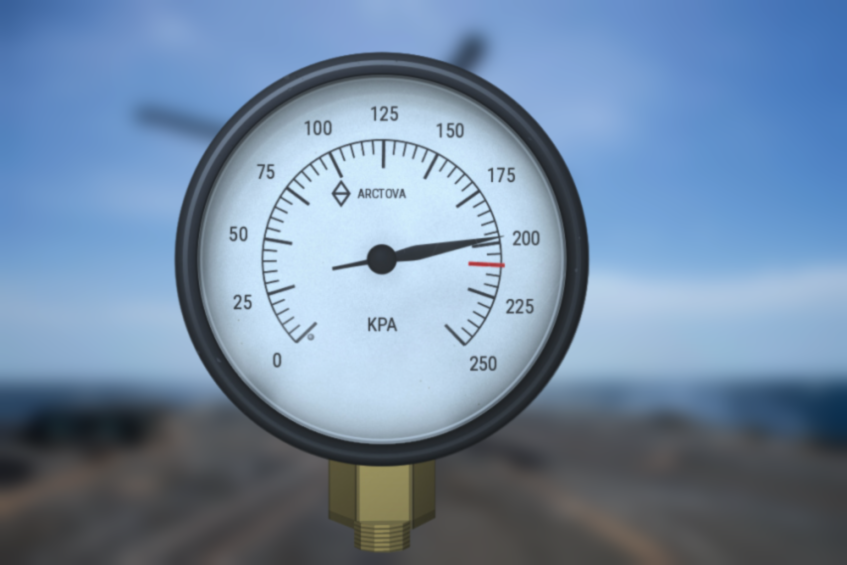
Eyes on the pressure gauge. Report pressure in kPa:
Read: 197.5 kPa
